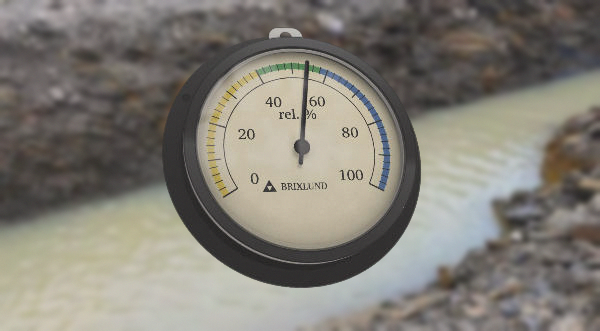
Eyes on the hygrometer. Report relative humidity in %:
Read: 54 %
